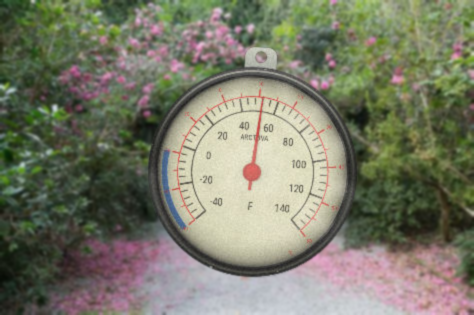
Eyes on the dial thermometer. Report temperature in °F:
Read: 52 °F
